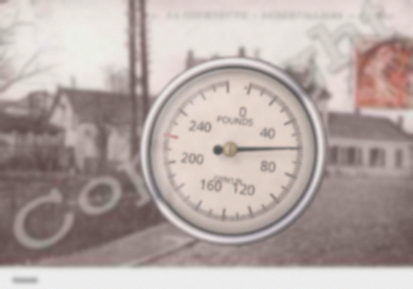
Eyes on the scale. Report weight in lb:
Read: 60 lb
